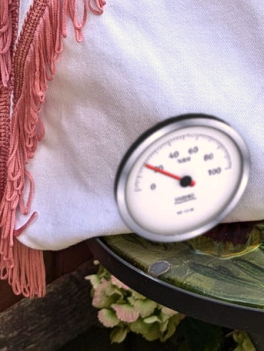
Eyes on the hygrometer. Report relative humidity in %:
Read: 20 %
